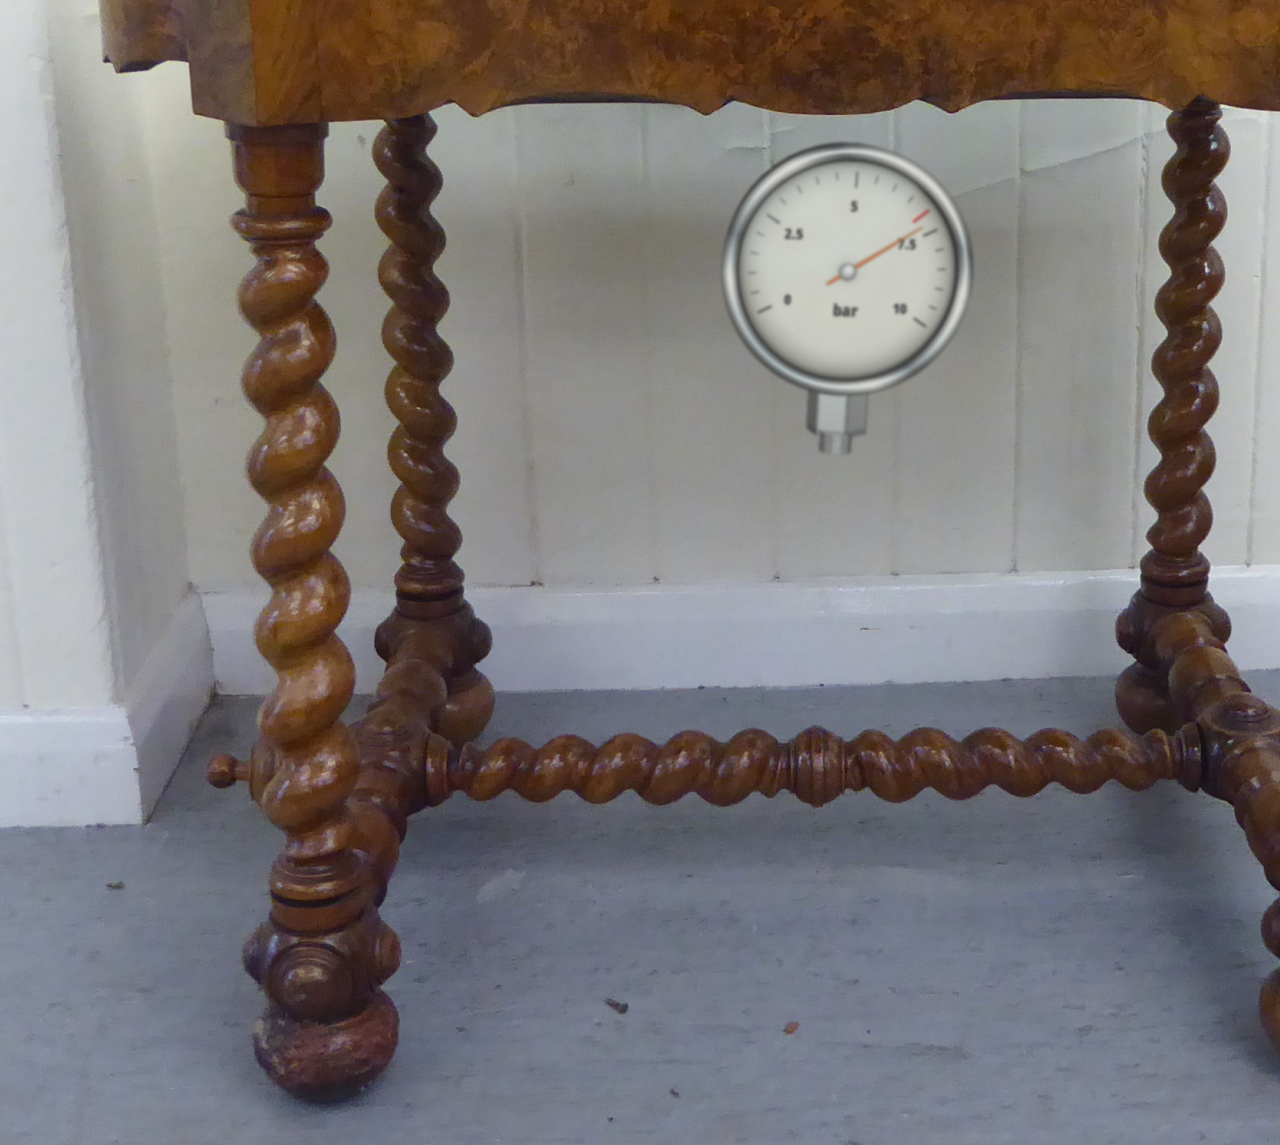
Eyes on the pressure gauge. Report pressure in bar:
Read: 7.25 bar
